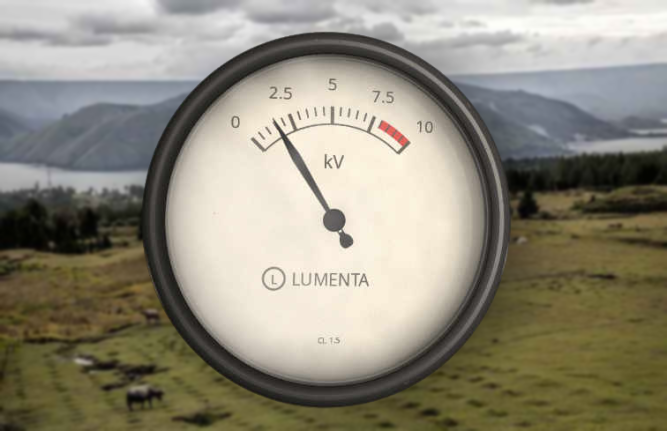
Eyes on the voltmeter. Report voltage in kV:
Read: 1.5 kV
